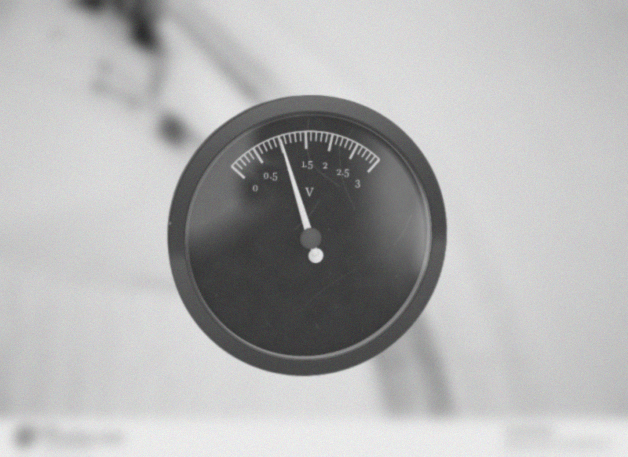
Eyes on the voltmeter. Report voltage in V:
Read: 1 V
